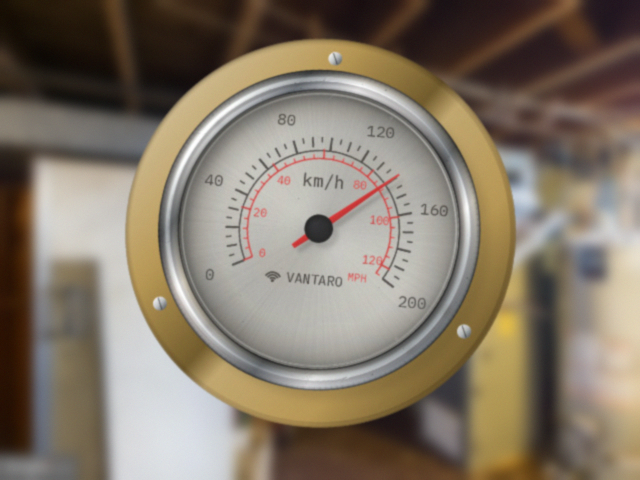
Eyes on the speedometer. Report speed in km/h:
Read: 140 km/h
